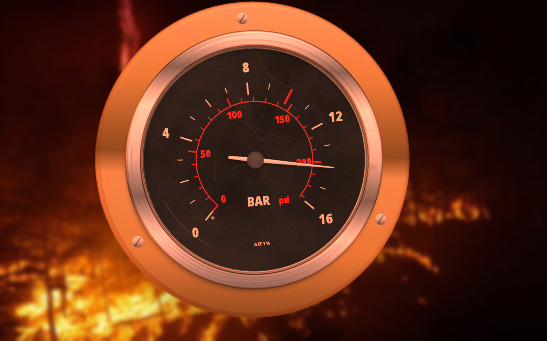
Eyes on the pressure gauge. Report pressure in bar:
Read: 14 bar
